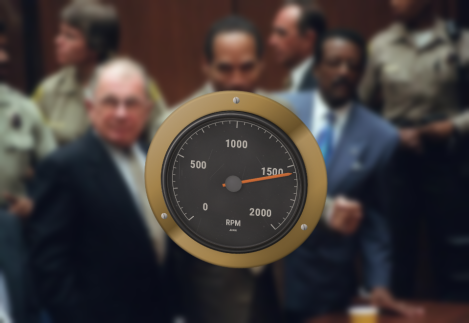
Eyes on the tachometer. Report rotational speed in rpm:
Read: 1550 rpm
